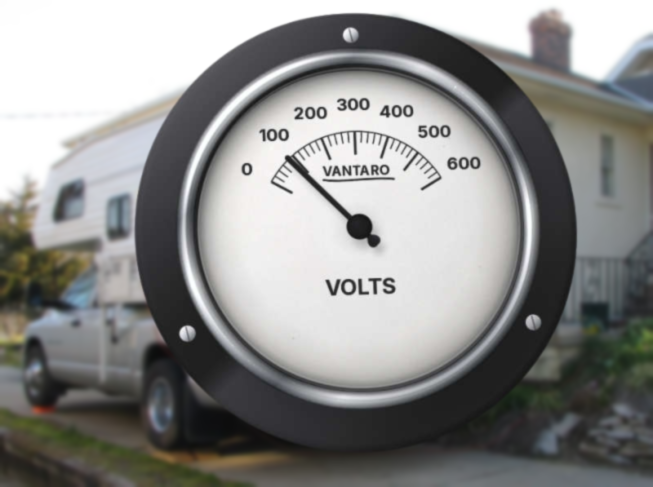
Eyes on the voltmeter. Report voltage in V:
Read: 80 V
